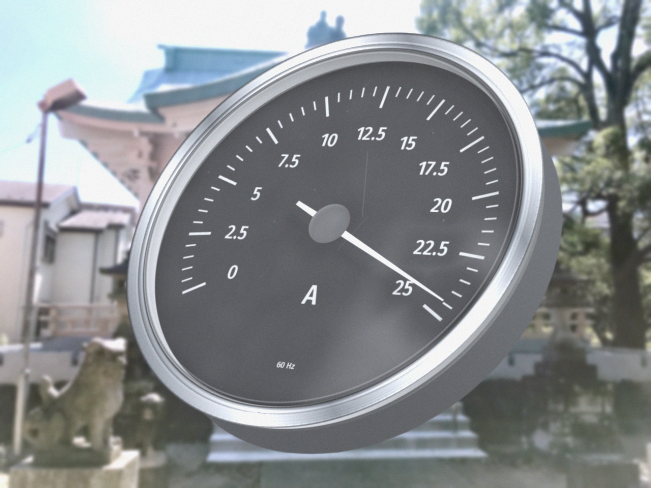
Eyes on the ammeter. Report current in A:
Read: 24.5 A
